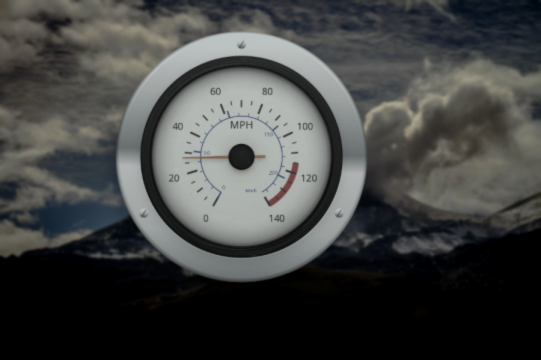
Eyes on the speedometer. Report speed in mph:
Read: 27.5 mph
